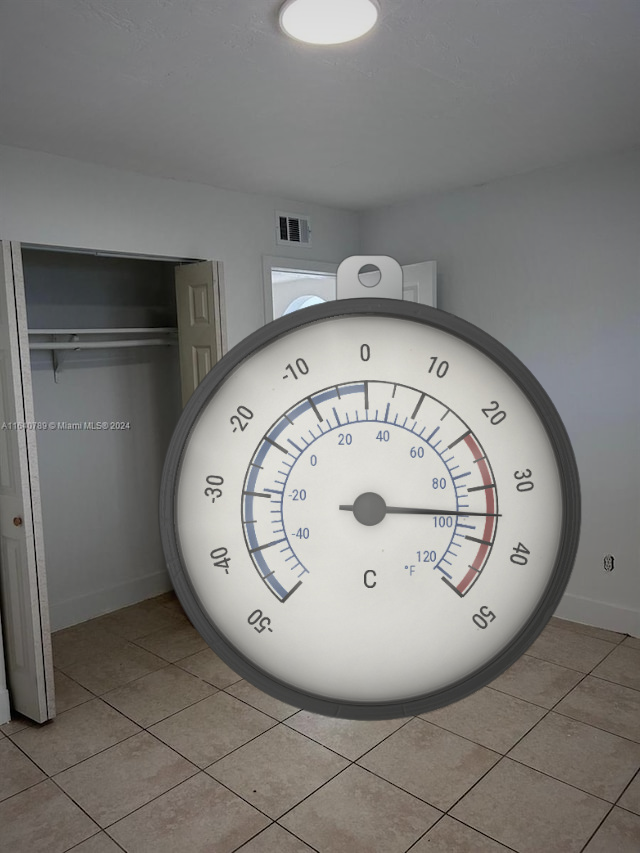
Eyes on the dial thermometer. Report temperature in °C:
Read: 35 °C
